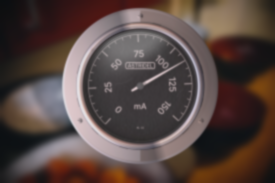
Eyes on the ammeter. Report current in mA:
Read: 110 mA
